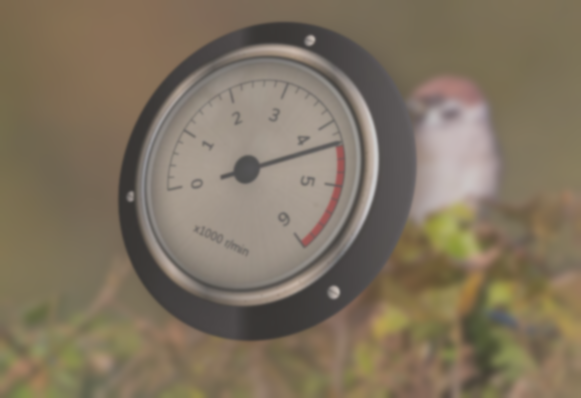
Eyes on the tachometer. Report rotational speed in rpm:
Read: 4400 rpm
